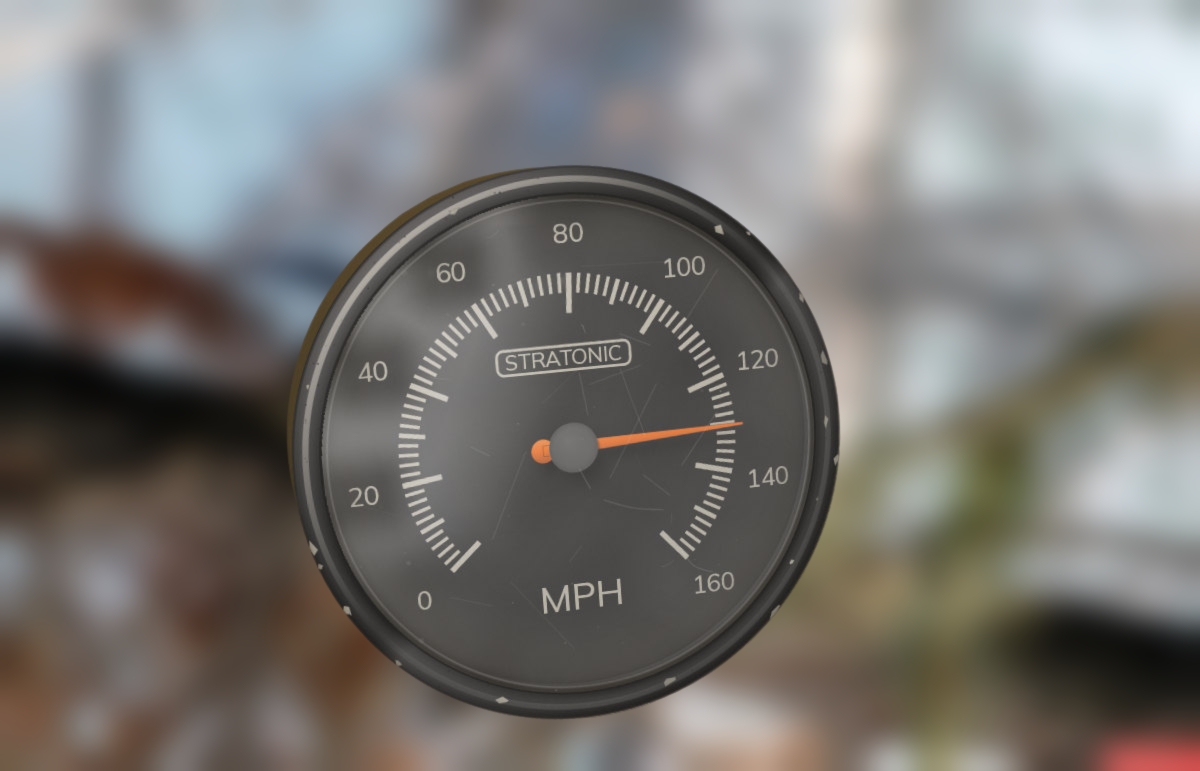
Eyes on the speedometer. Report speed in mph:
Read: 130 mph
